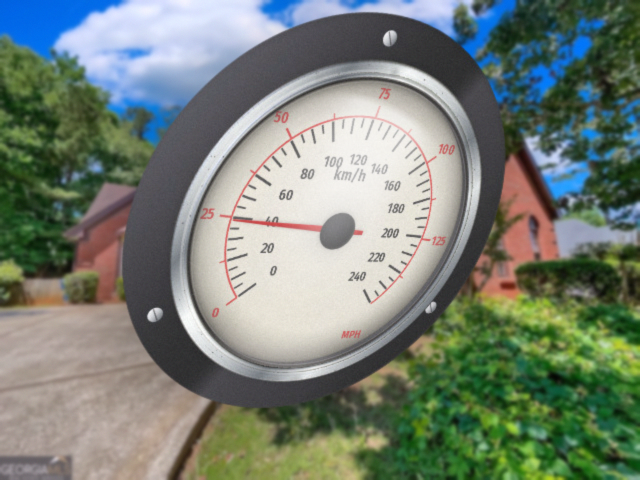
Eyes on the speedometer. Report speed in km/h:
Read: 40 km/h
